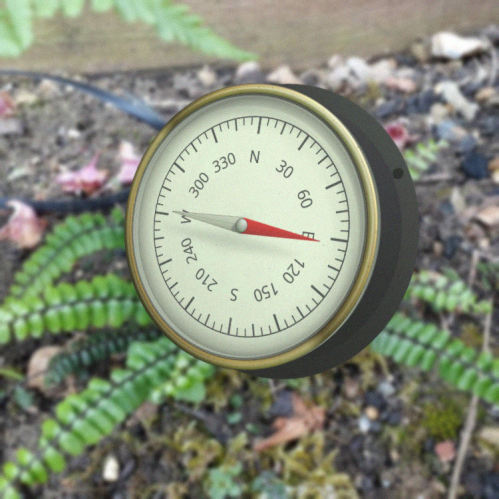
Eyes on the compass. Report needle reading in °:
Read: 92.5 °
